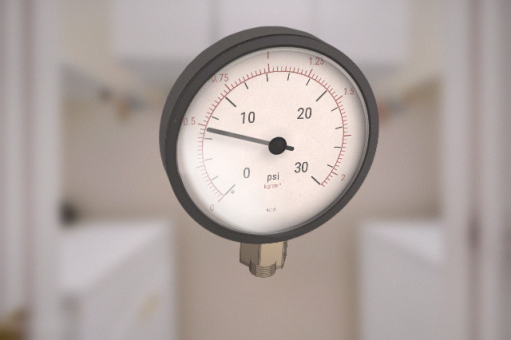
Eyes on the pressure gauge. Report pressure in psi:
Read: 7 psi
